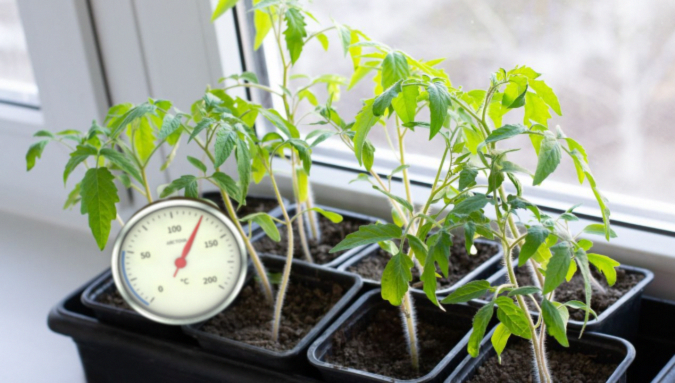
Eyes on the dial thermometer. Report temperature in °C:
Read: 125 °C
